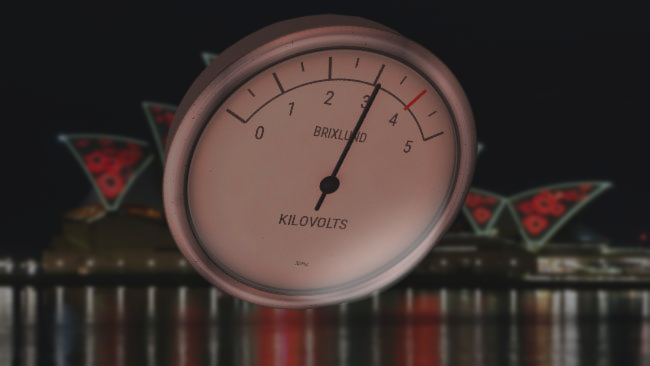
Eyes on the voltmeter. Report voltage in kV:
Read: 3 kV
